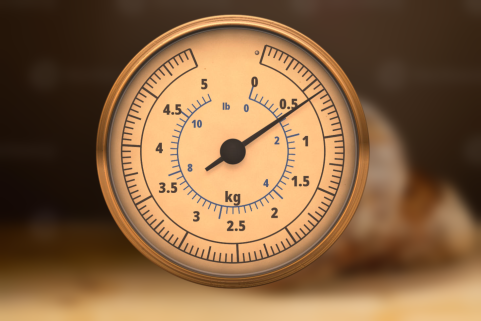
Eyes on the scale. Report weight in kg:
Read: 0.6 kg
